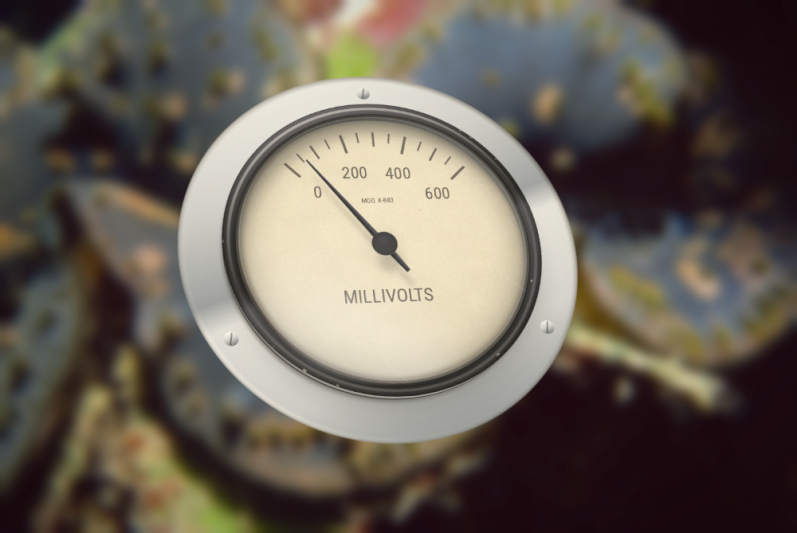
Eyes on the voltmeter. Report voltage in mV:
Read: 50 mV
